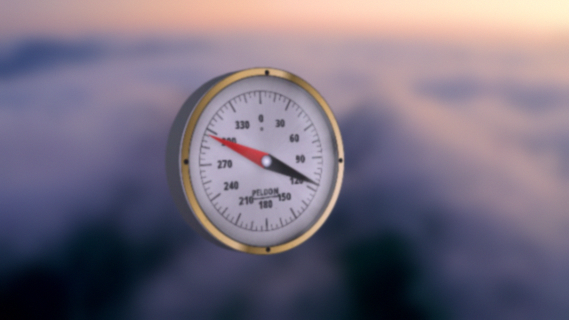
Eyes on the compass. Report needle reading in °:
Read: 295 °
